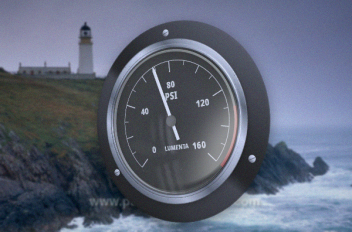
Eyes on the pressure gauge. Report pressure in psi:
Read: 70 psi
